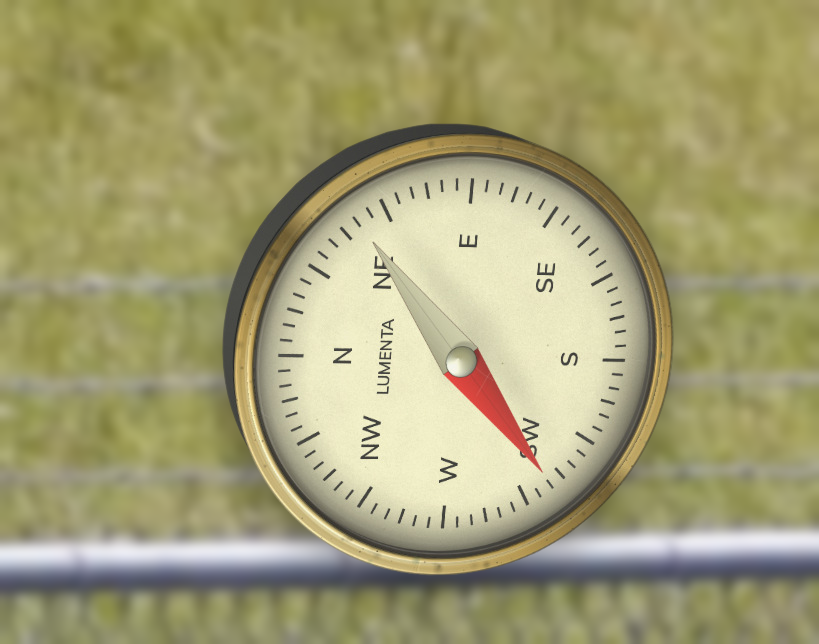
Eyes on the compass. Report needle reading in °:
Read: 230 °
